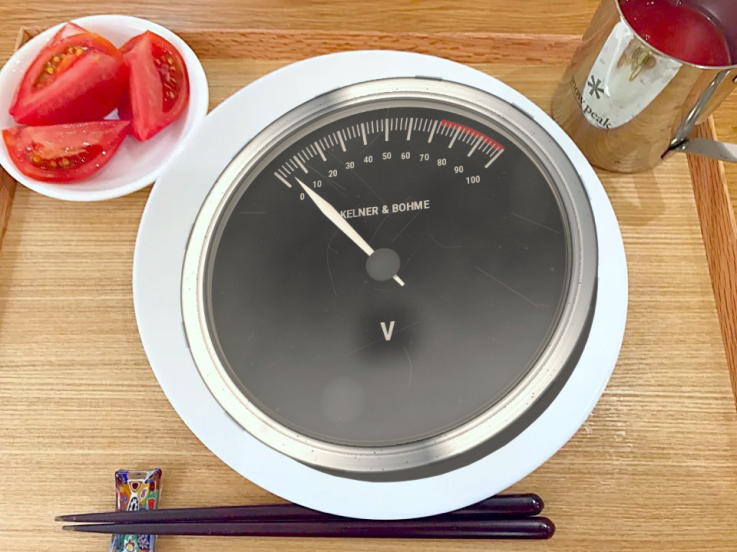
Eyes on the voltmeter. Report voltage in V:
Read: 4 V
